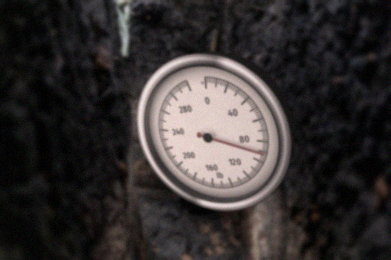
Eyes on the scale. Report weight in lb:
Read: 90 lb
